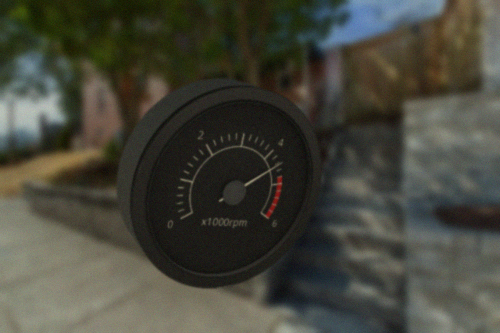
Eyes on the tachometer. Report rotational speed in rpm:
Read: 4400 rpm
